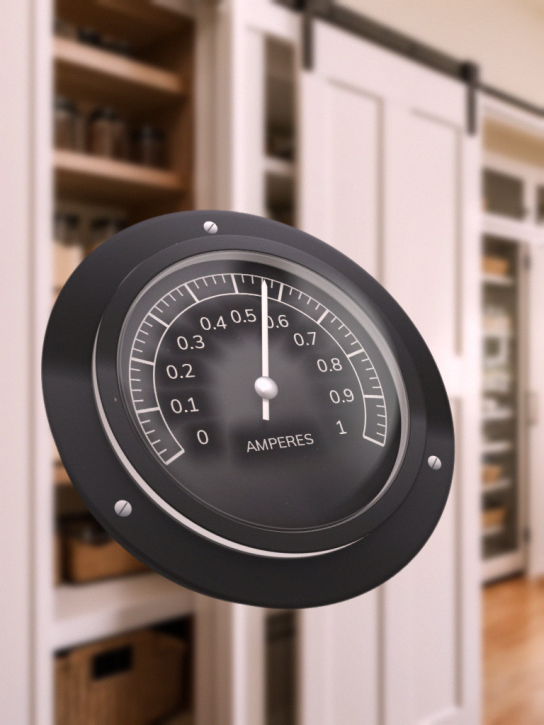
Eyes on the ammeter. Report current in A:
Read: 0.56 A
